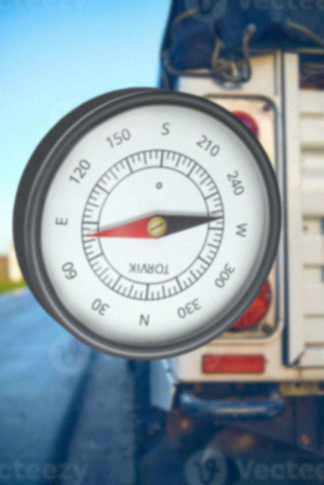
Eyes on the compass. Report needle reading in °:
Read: 80 °
